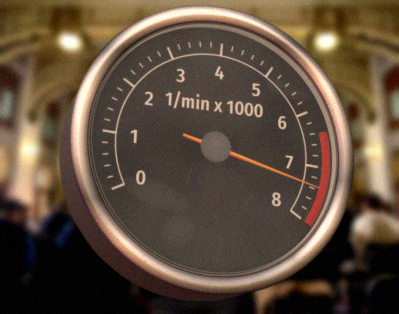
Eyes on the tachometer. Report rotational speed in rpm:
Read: 7400 rpm
